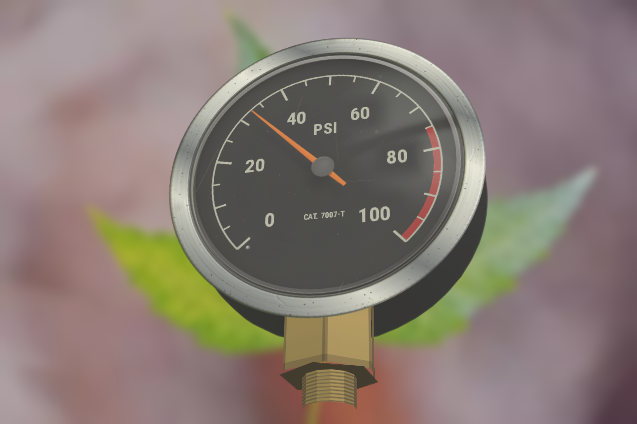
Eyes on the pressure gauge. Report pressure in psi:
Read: 32.5 psi
